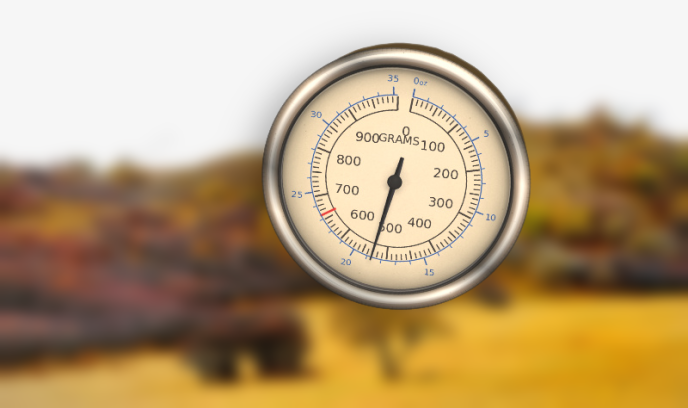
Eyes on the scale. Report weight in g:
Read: 530 g
